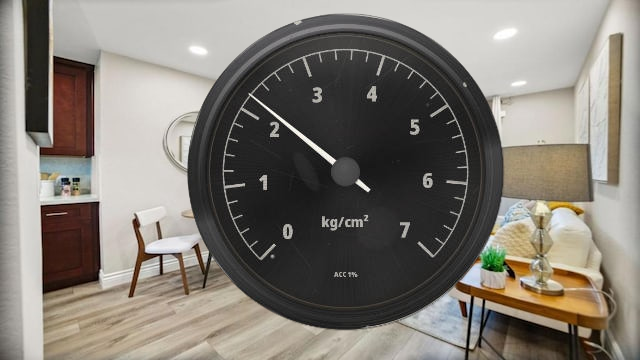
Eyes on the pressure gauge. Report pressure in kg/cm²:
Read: 2.2 kg/cm²
